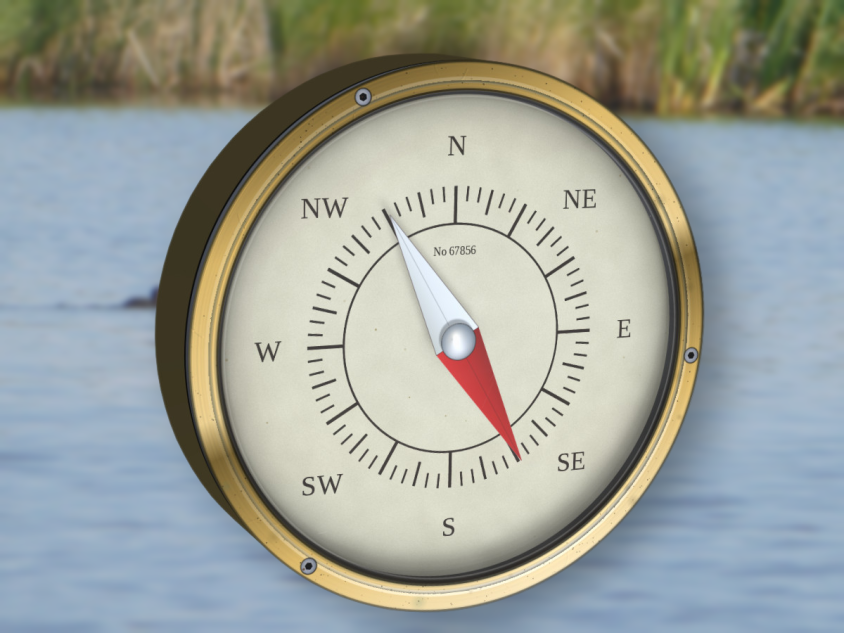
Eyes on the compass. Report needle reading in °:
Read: 150 °
